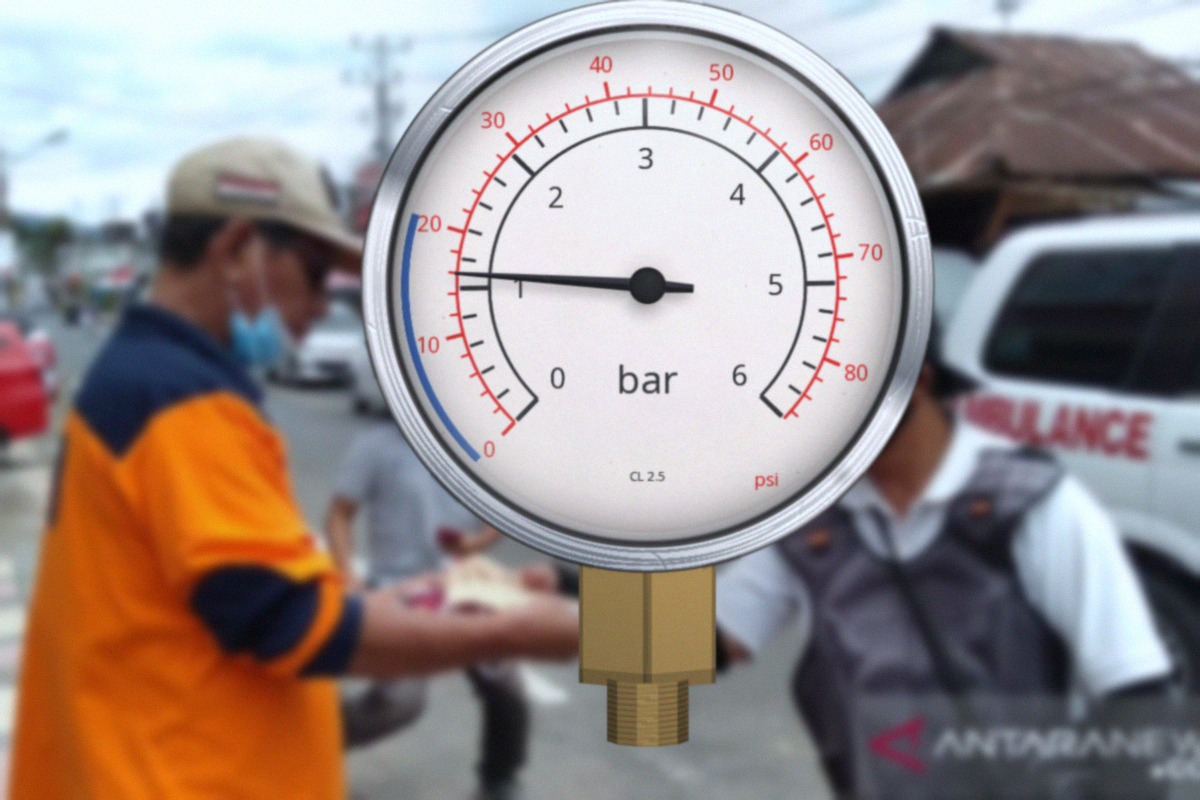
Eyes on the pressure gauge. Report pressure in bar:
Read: 1.1 bar
